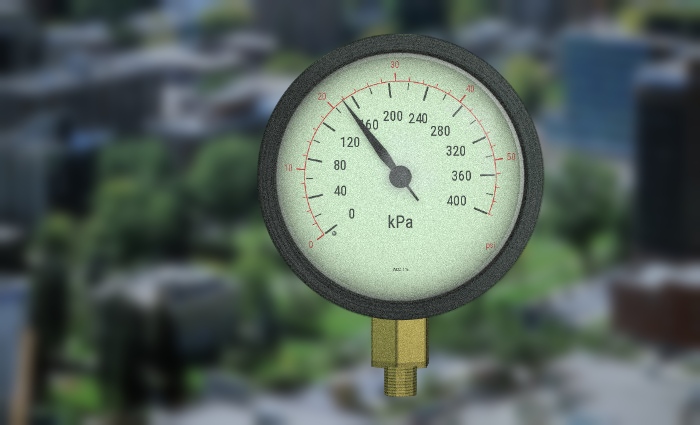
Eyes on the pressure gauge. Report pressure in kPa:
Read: 150 kPa
